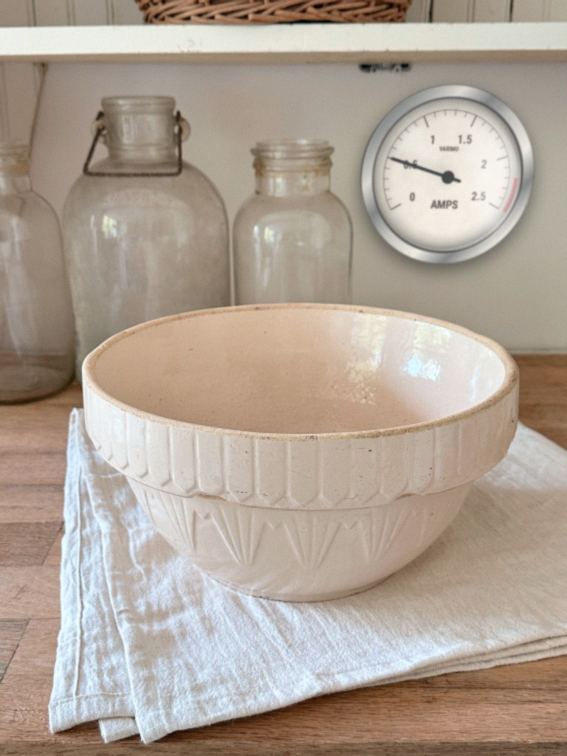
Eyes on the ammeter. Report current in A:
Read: 0.5 A
